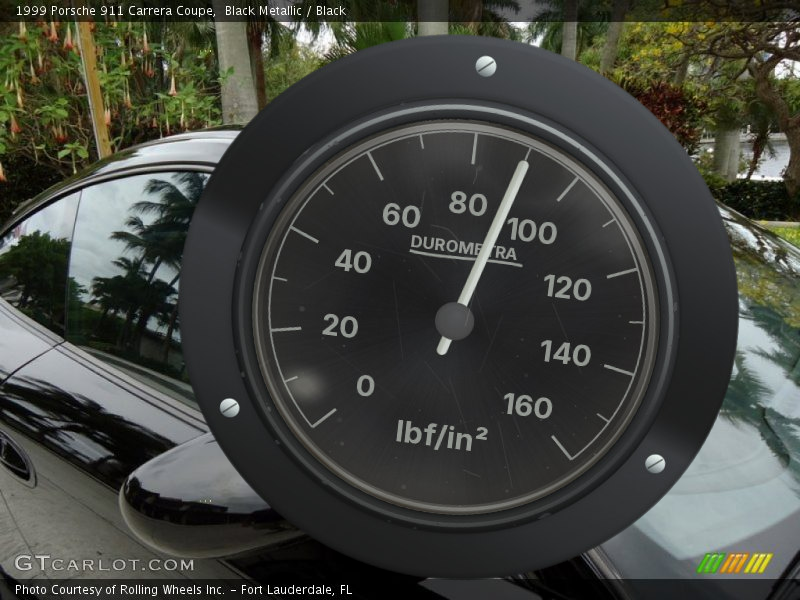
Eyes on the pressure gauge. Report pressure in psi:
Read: 90 psi
